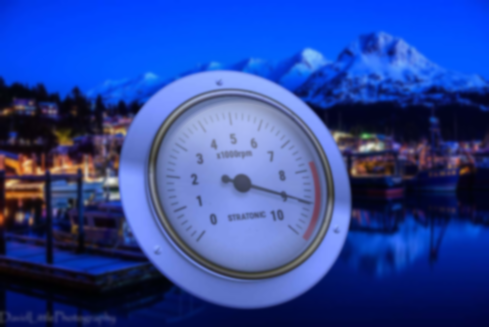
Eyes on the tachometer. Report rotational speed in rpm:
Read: 9000 rpm
